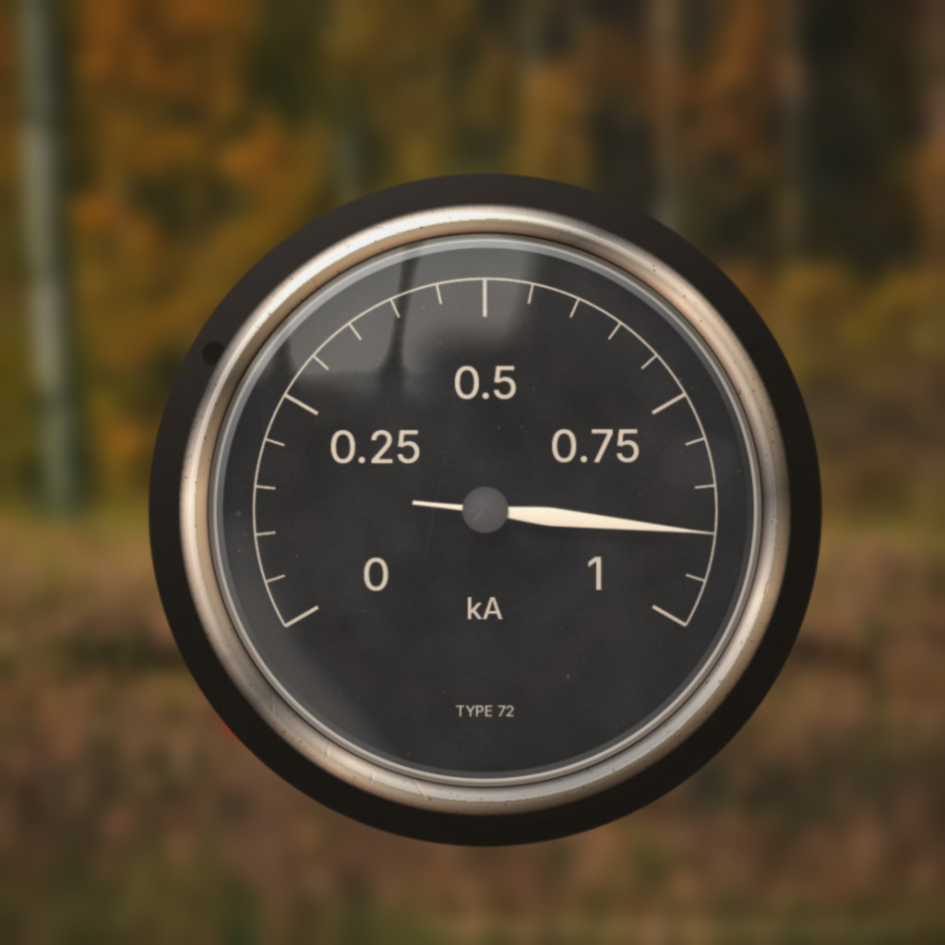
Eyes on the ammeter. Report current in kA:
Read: 0.9 kA
